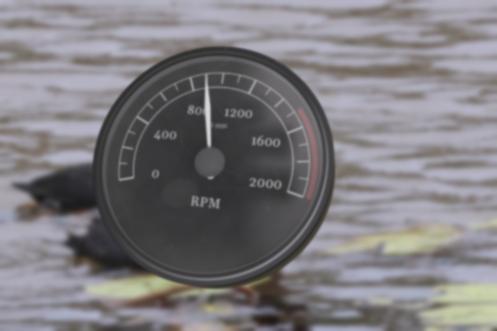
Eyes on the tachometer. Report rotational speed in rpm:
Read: 900 rpm
